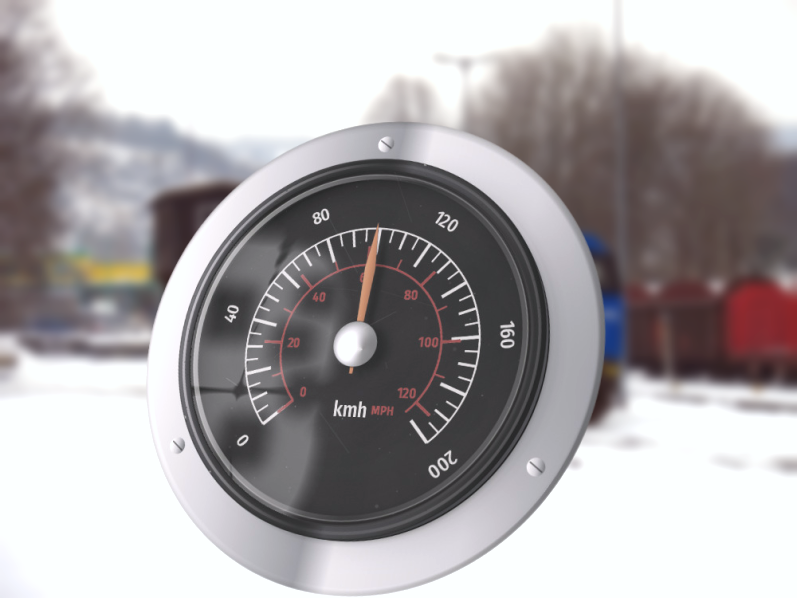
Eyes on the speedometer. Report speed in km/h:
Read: 100 km/h
